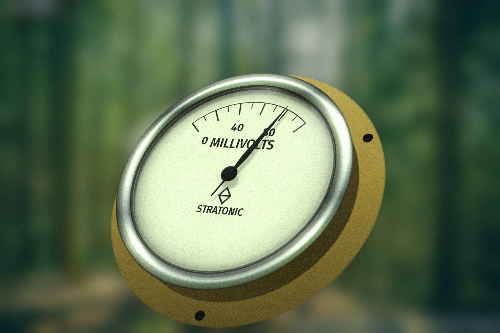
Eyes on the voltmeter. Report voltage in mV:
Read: 80 mV
